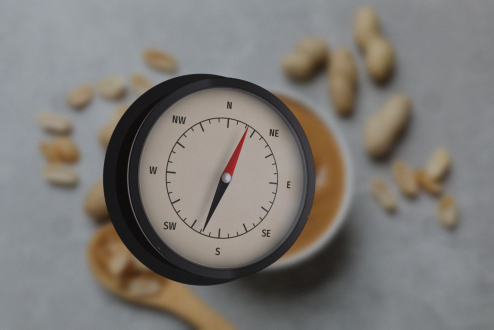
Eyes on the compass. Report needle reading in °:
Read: 20 °
